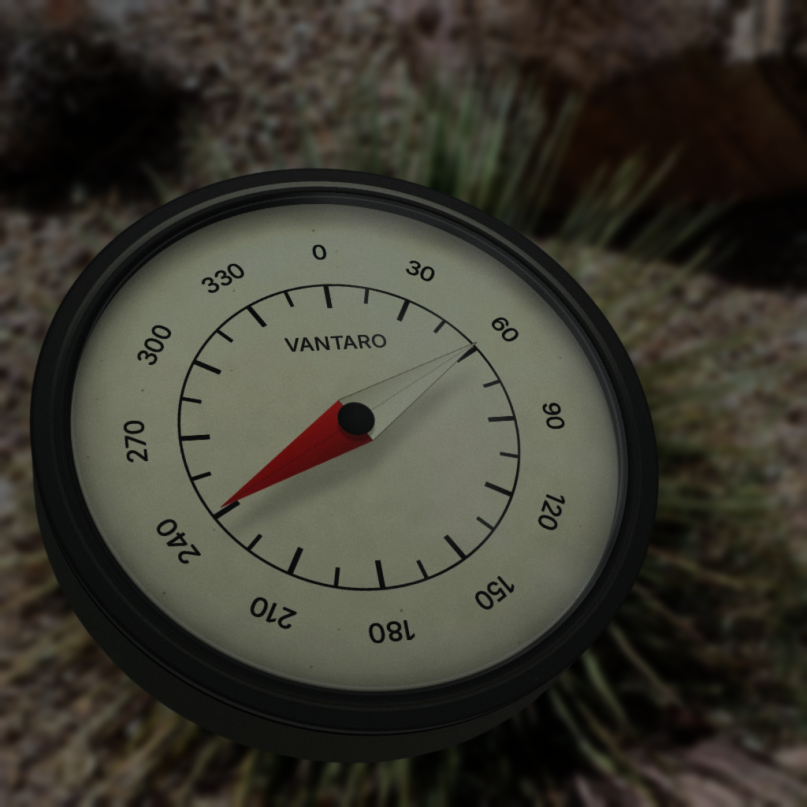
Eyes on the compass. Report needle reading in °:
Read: 240 °
